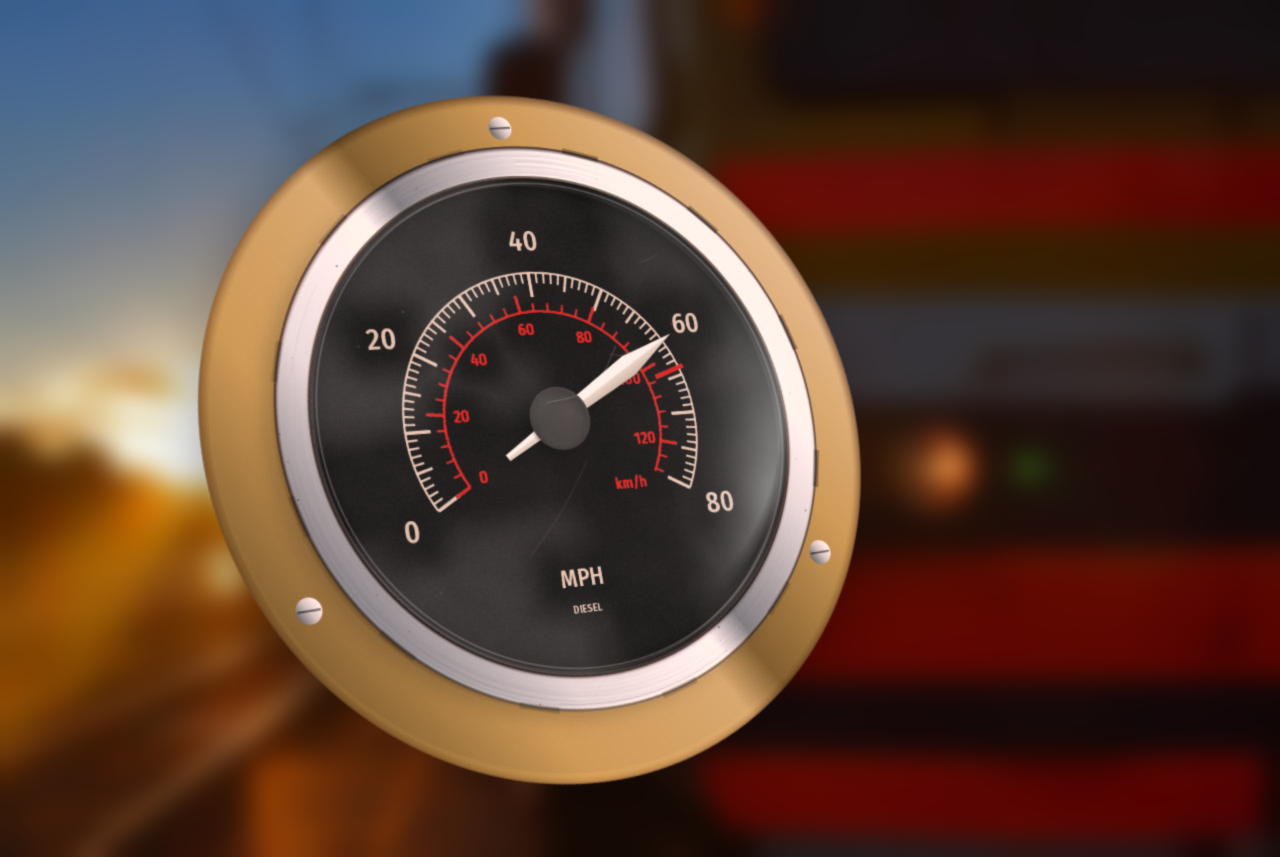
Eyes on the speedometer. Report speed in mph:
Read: 60 mph
